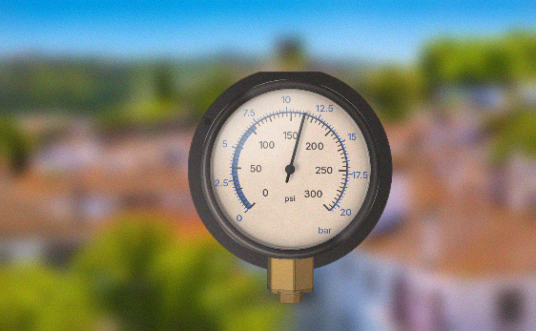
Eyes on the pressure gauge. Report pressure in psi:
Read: 165 psi
